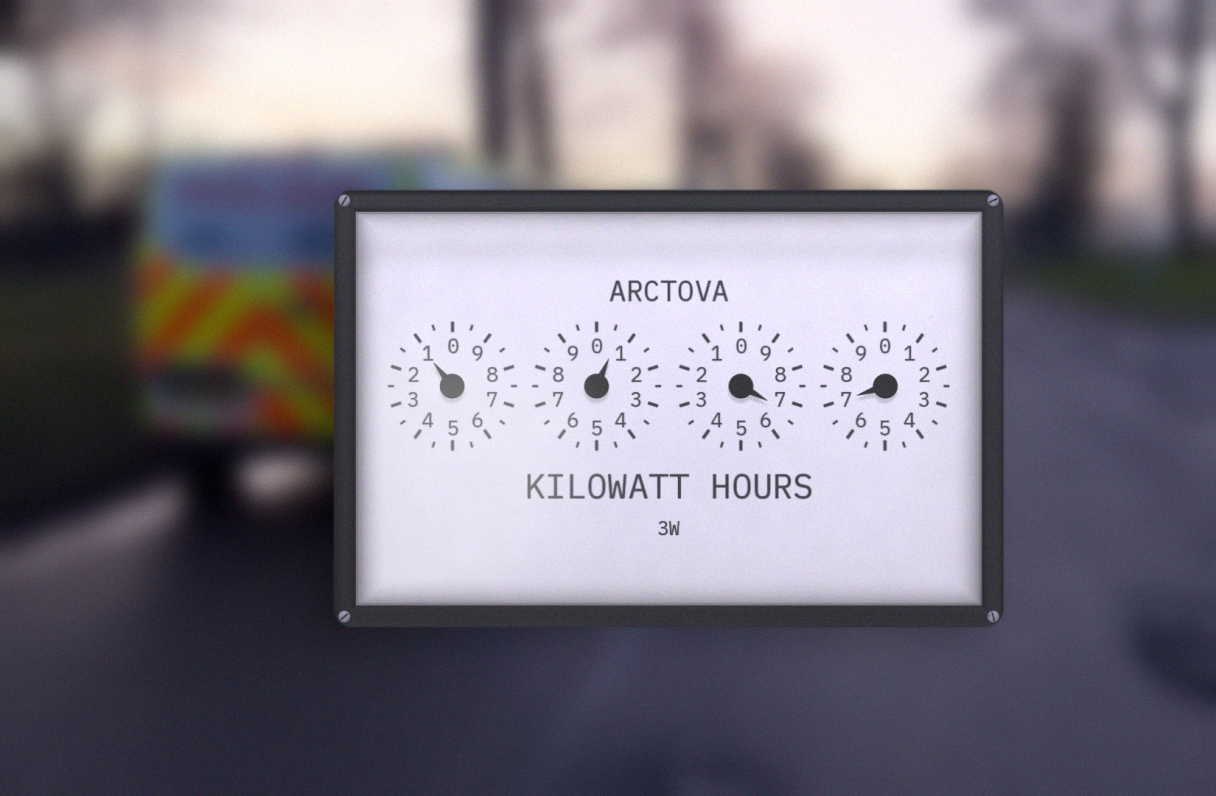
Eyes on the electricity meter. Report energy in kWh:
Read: 1067 kWh
